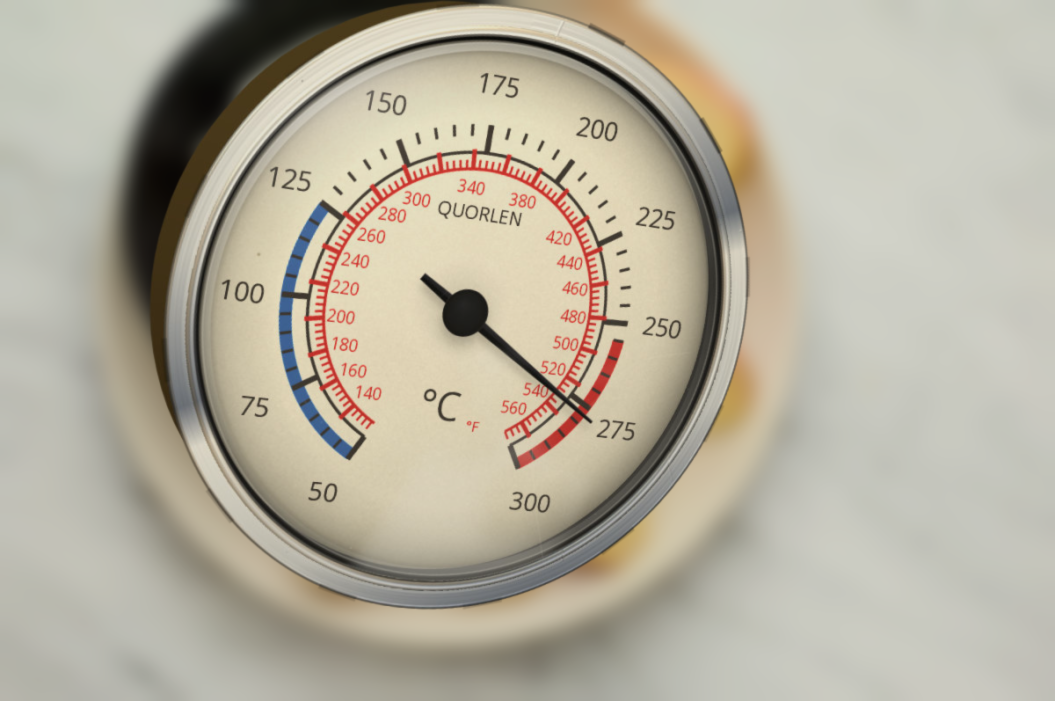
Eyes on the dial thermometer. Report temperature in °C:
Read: 277.5 °C
